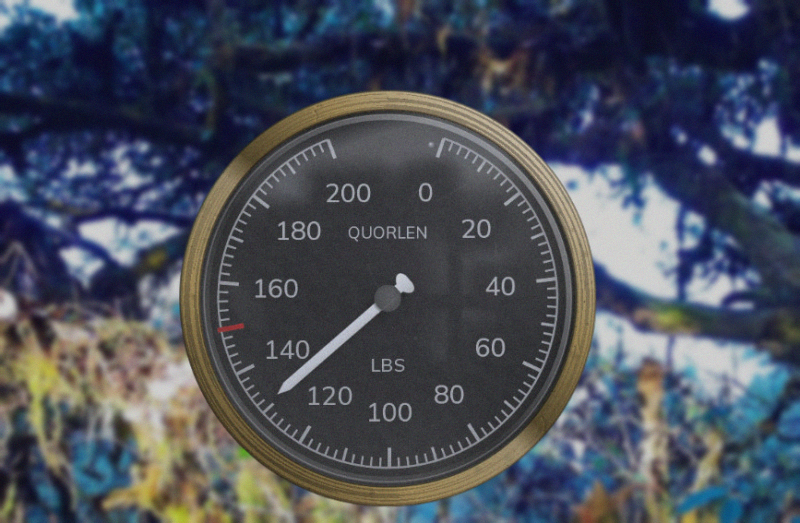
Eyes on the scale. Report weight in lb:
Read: 131 lb
